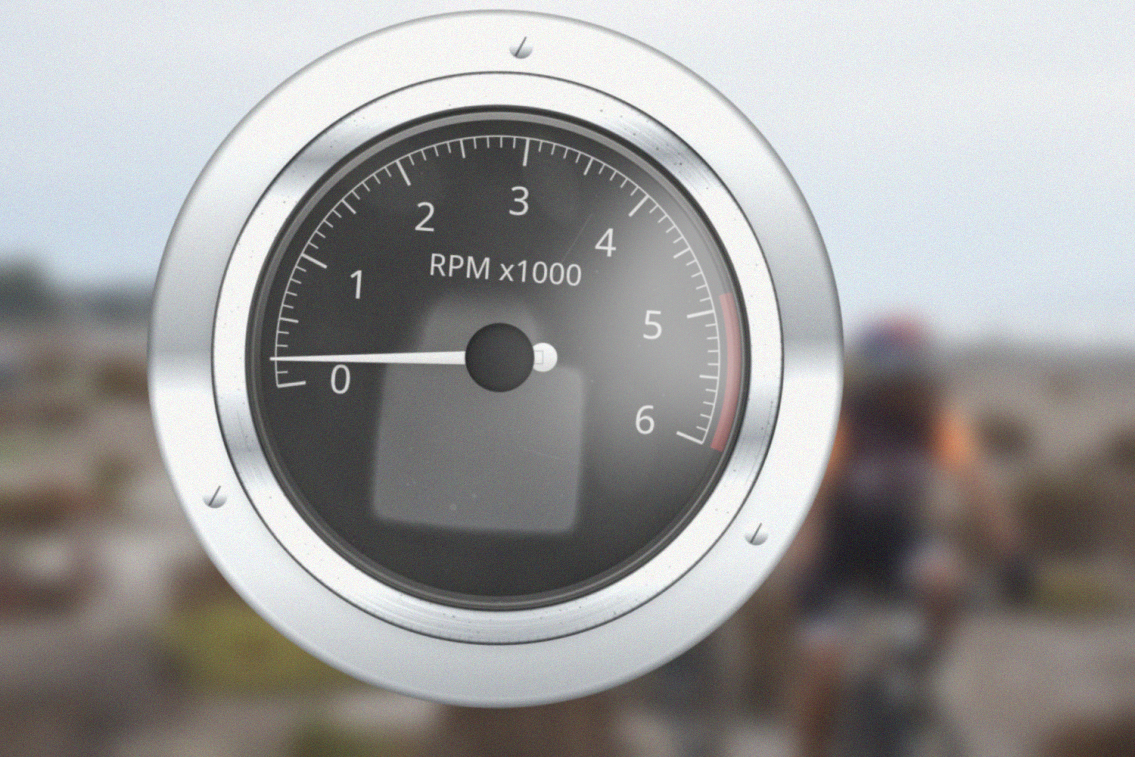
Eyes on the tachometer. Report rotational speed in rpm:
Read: 200 rpm
